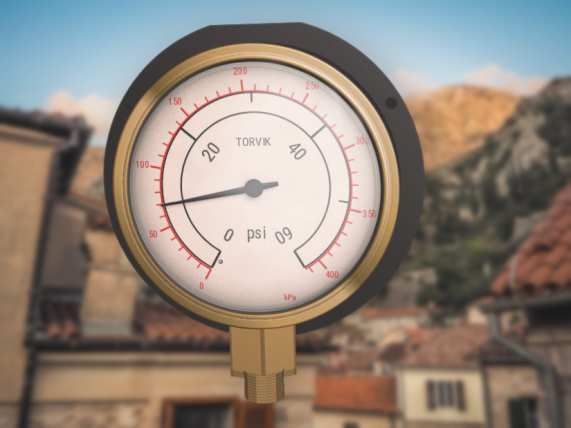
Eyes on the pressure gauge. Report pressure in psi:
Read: 10 psi
